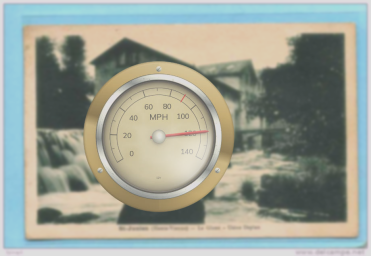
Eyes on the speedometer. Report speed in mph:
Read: 120 mph
